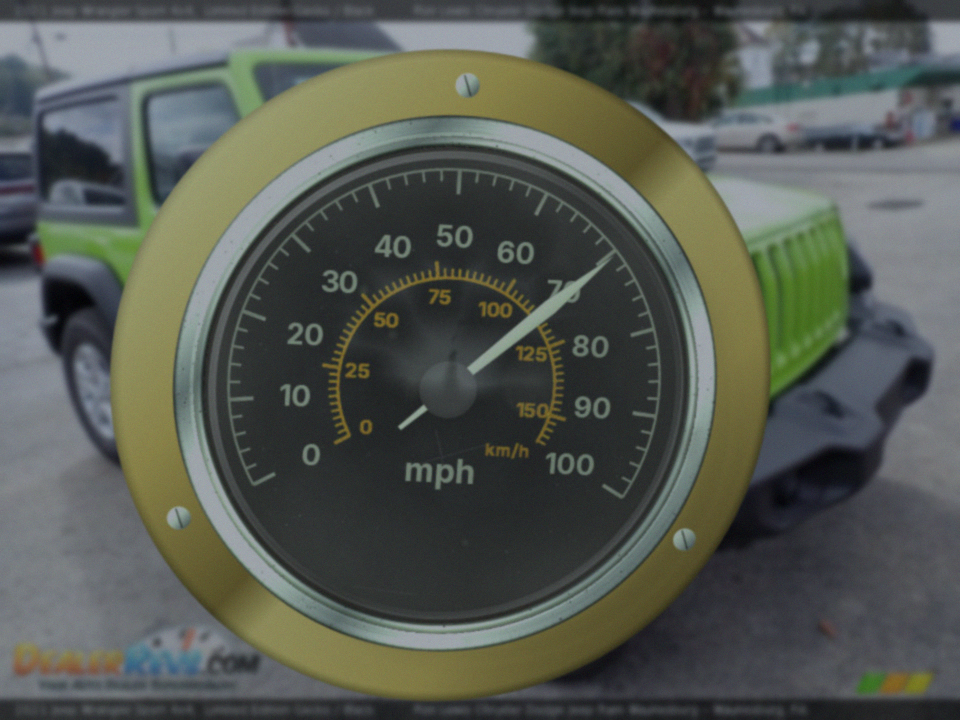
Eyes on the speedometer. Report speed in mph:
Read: 70 mph
